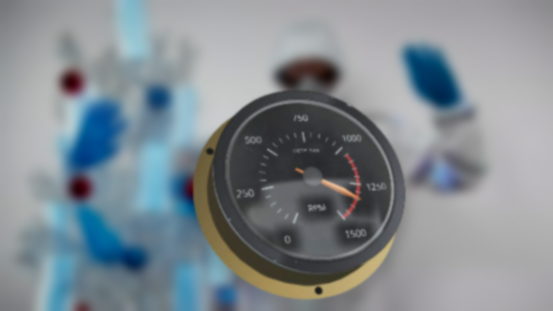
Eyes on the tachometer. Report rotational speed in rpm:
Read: 1350 rpm
